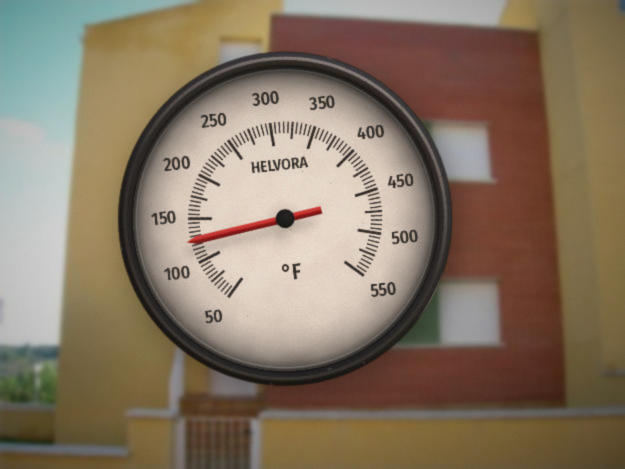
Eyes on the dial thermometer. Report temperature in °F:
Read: 125 °F
